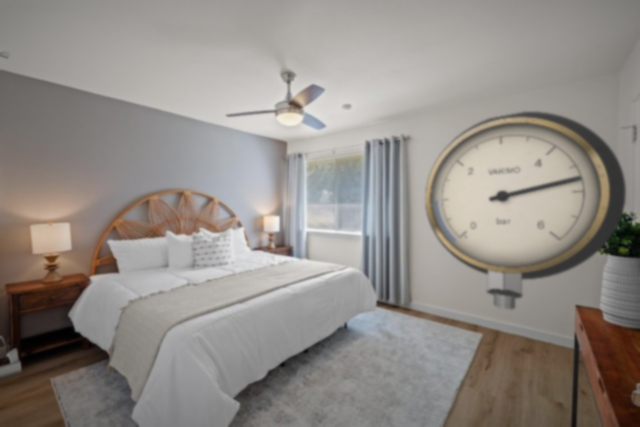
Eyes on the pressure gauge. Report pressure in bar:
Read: 4.75 bar
